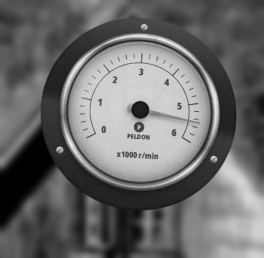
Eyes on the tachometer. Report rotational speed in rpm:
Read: 5500 rpm
